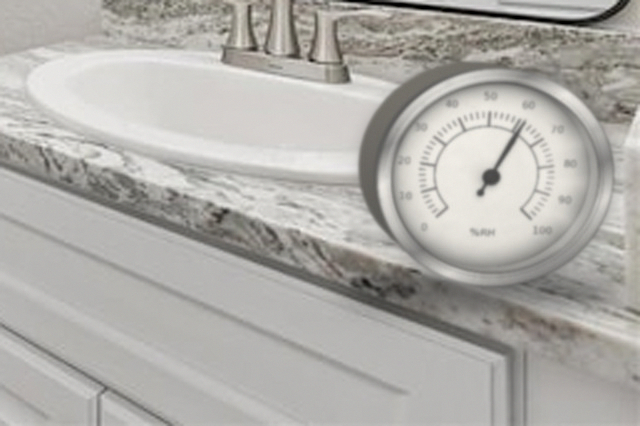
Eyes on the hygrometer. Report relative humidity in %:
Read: 60 %
